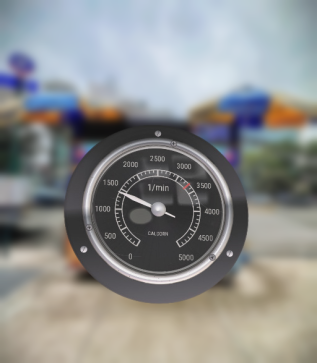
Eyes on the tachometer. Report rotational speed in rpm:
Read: 1400 rpm
